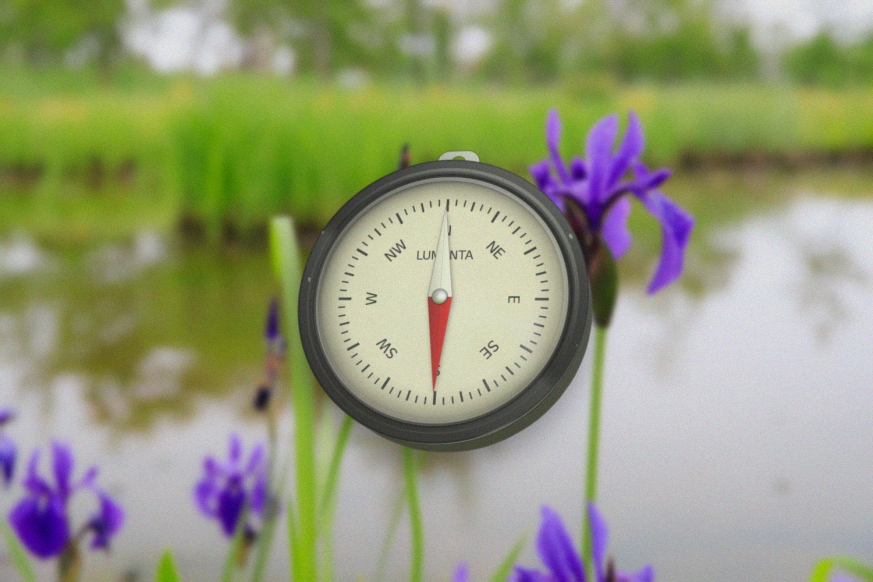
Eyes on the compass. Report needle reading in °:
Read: 180 °
